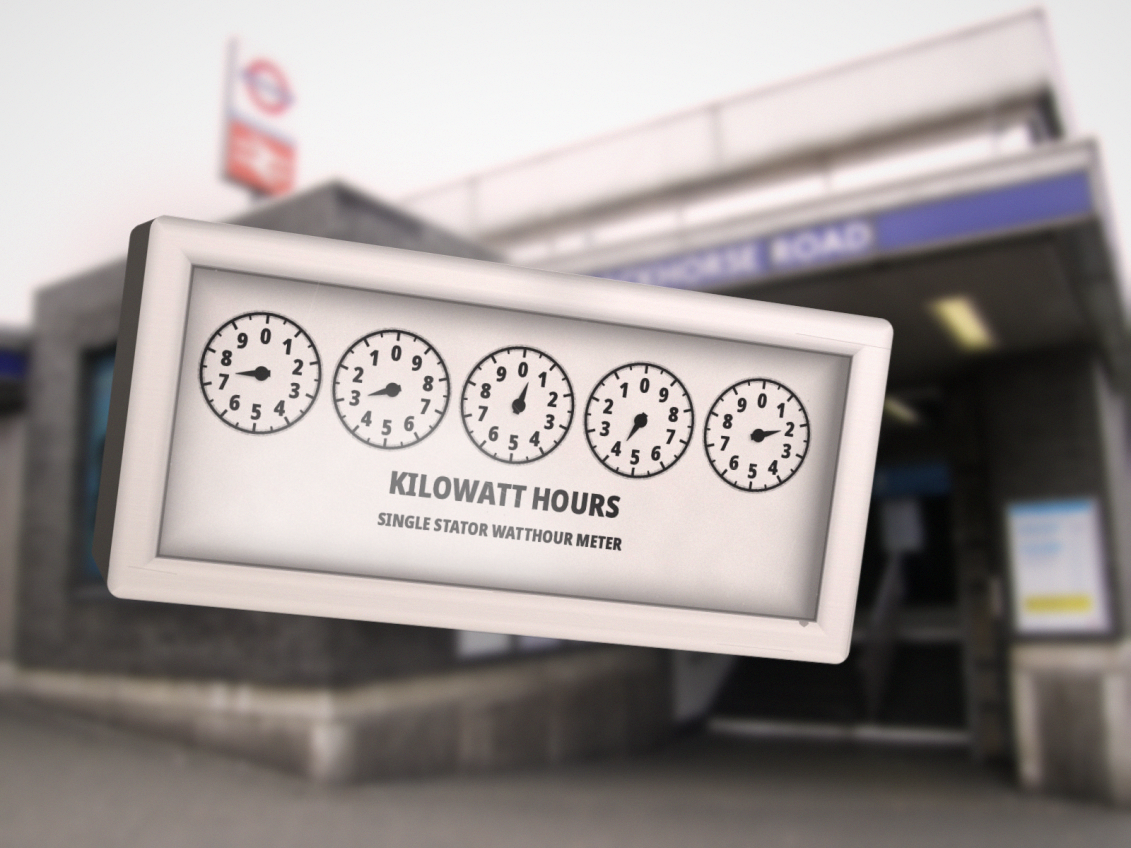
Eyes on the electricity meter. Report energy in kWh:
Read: 73042 kWh
